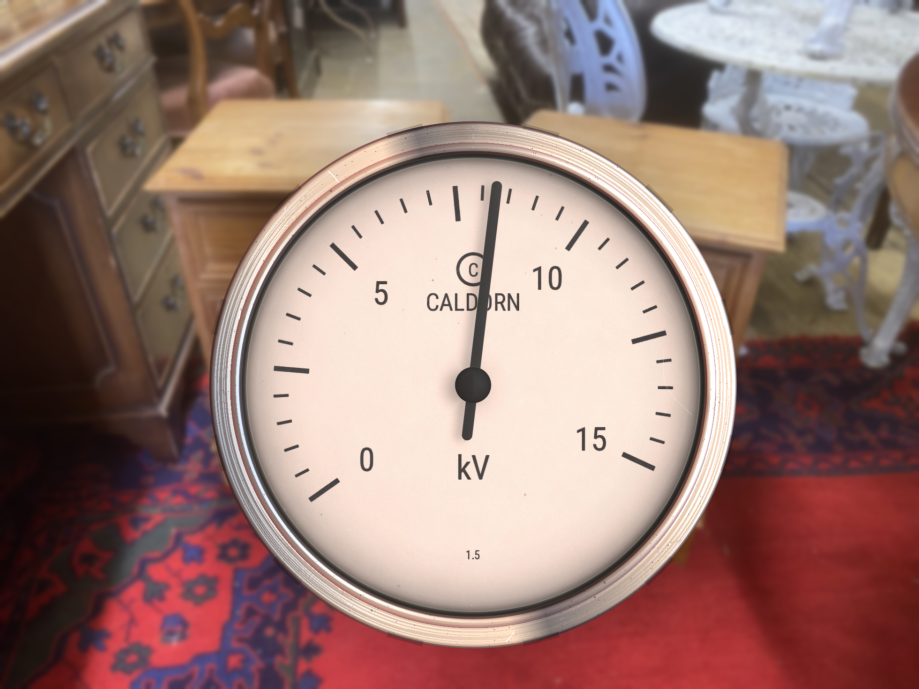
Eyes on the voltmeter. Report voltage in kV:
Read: 8.25 kV
